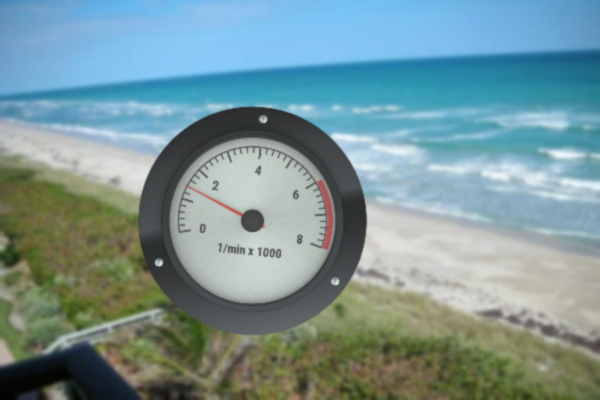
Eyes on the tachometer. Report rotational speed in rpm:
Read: 1400 rpm
